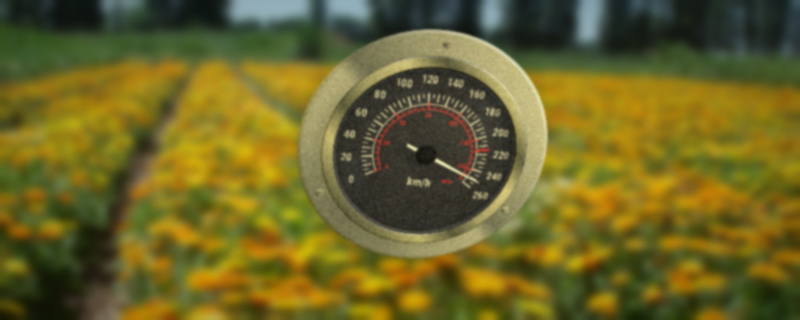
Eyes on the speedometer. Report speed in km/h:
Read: 250 km/h
